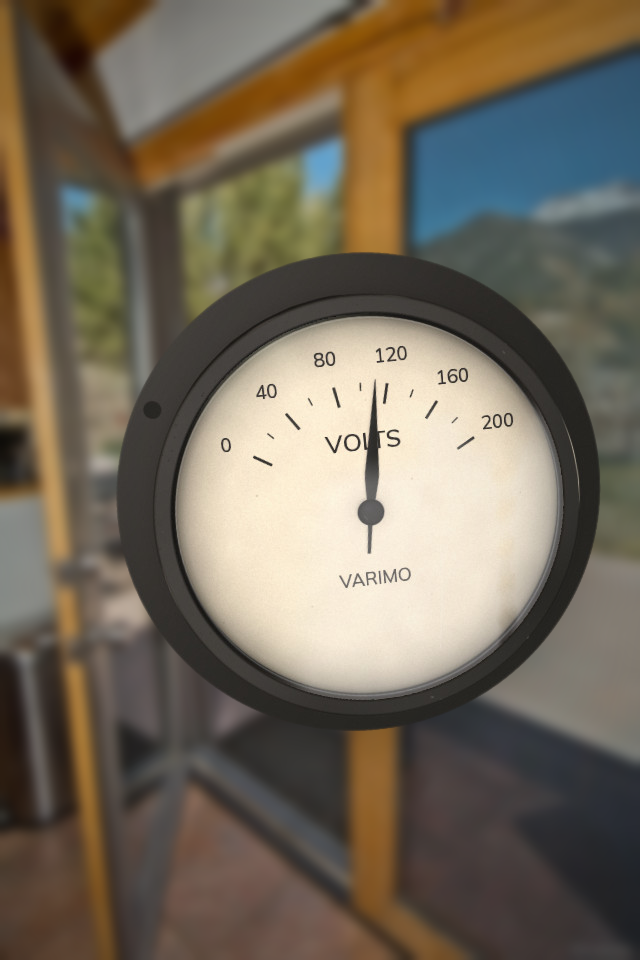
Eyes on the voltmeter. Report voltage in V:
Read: 110 V
